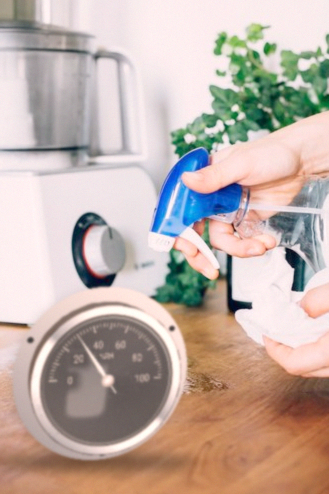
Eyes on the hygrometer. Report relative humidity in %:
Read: 30 %
